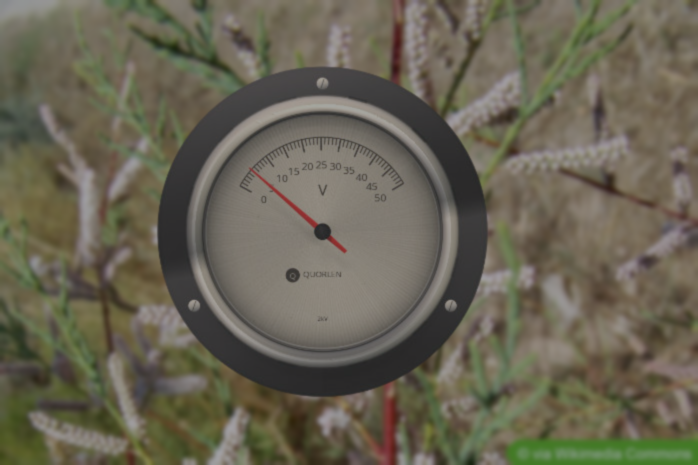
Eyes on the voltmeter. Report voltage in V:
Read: 5 V
